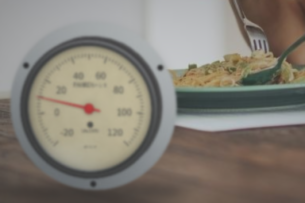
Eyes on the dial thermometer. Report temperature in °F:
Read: 10 °F
